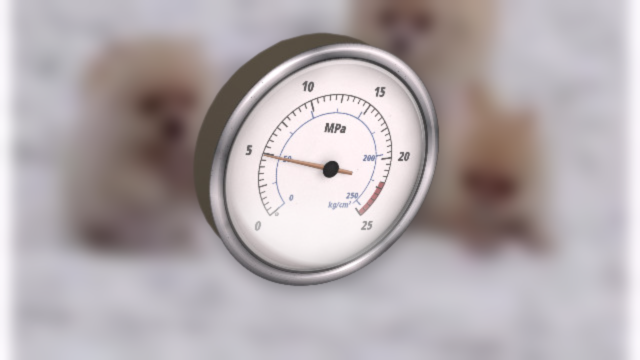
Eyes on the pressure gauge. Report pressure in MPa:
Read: 5 MPa
